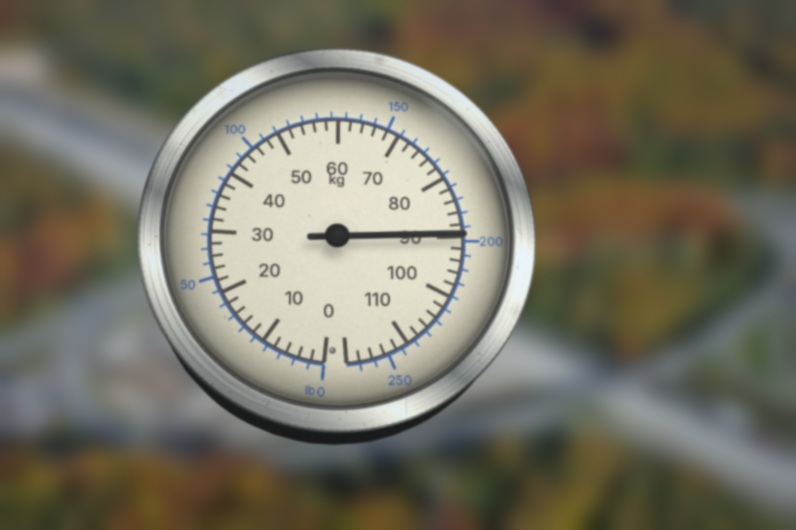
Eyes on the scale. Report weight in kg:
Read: 90 kg
